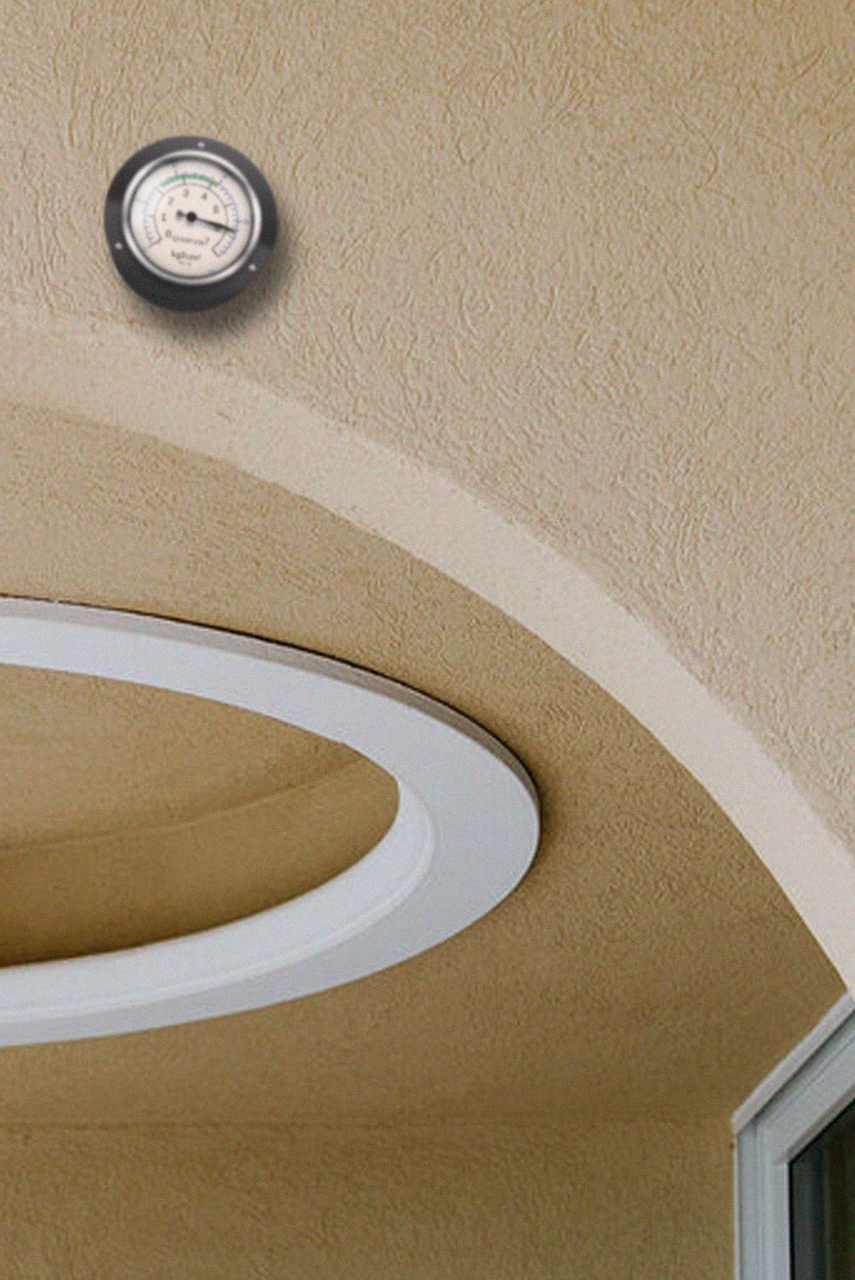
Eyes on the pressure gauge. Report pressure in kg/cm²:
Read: 6 kg/cm²
